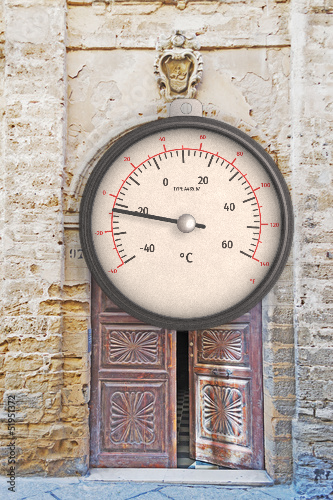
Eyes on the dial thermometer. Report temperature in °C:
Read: -22 °C
